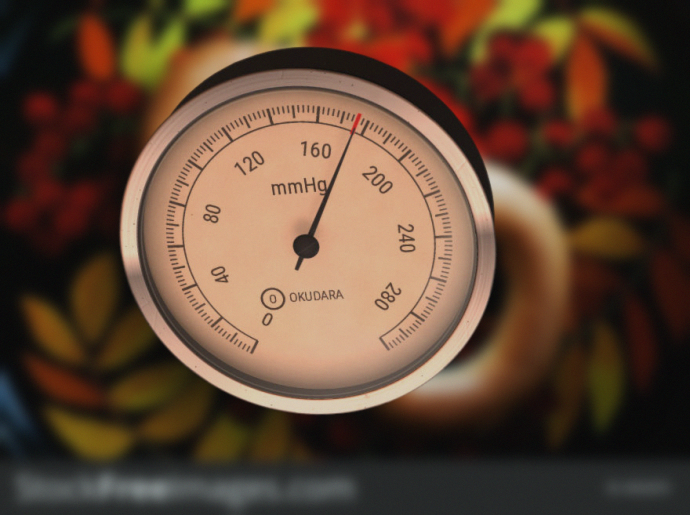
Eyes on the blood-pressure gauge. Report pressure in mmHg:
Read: 176 mmHg
